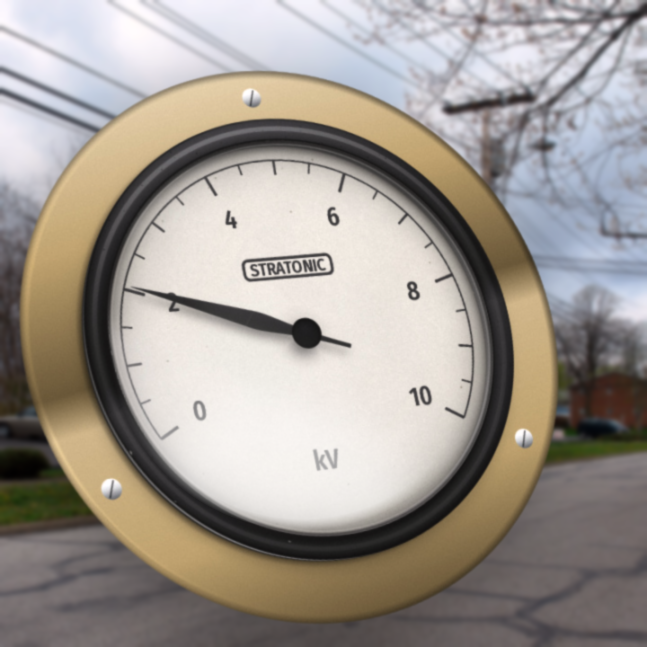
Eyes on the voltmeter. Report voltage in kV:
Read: 2 kV
